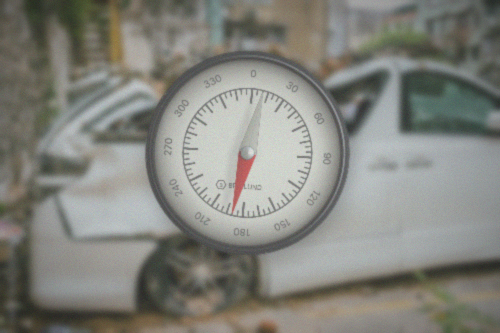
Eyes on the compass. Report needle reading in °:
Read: 190 °
